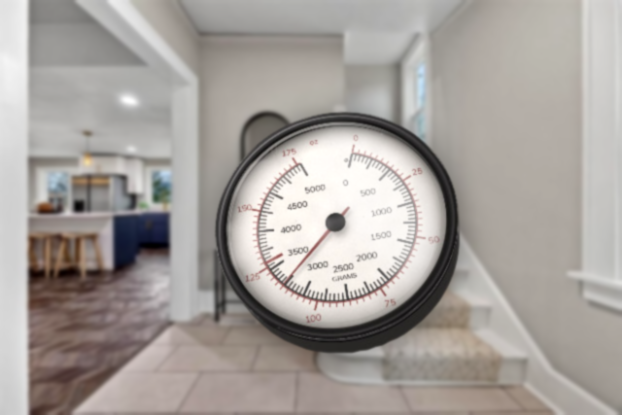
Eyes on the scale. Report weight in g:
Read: 3250 g
